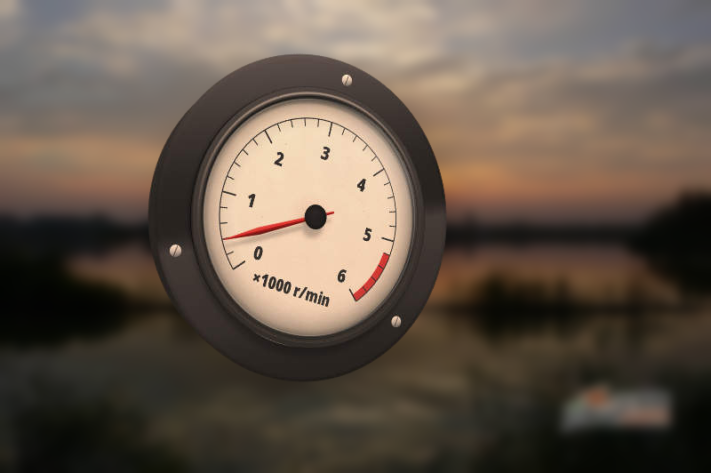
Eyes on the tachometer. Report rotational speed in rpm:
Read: 400 rpm
